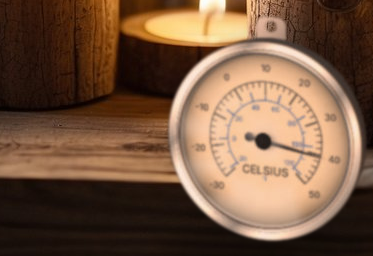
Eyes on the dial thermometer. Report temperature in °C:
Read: 40 °C
